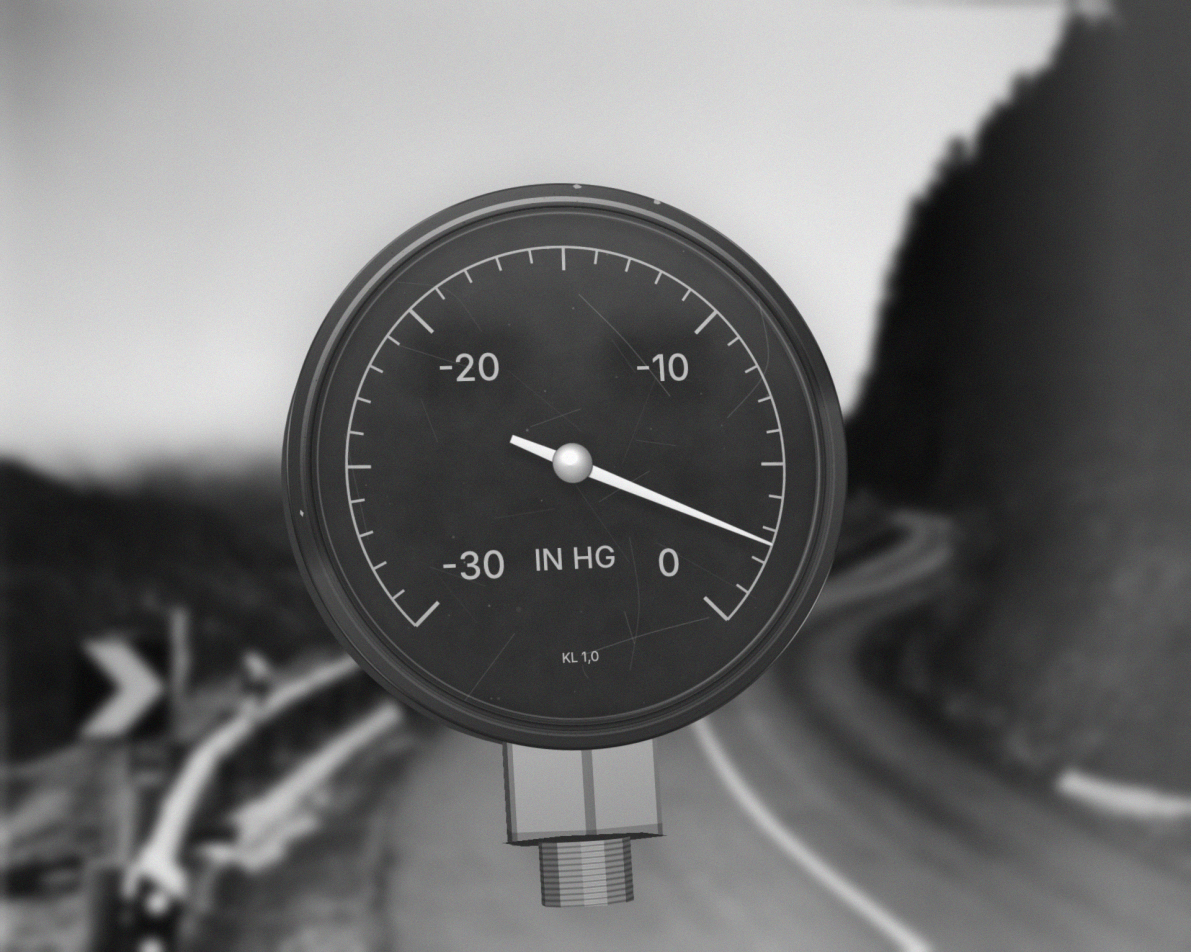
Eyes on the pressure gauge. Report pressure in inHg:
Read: -2.5 inHg
